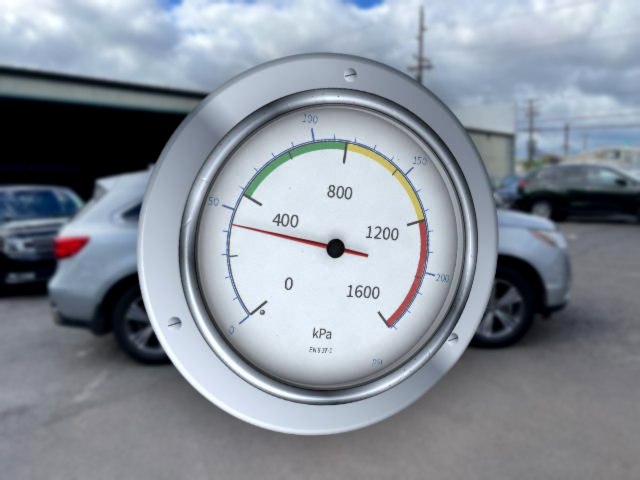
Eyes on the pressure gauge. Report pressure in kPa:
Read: 300 kPa
